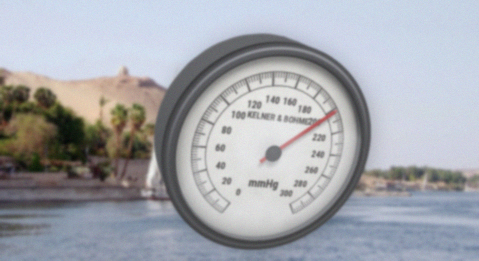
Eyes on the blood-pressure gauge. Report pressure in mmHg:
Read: 200 mmHg
